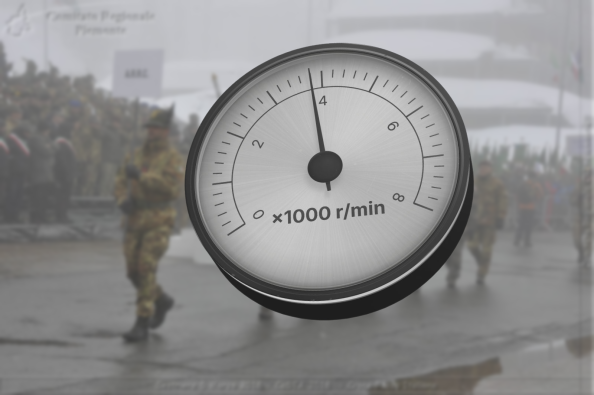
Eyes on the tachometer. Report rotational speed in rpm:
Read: 3800 rpm
